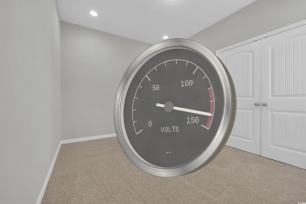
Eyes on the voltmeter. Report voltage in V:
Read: 140 V
